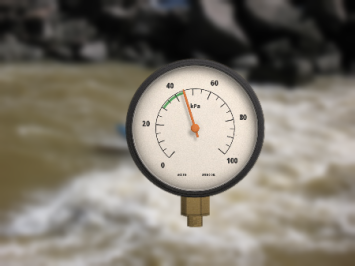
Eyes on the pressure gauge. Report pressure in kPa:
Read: 45 kPa
